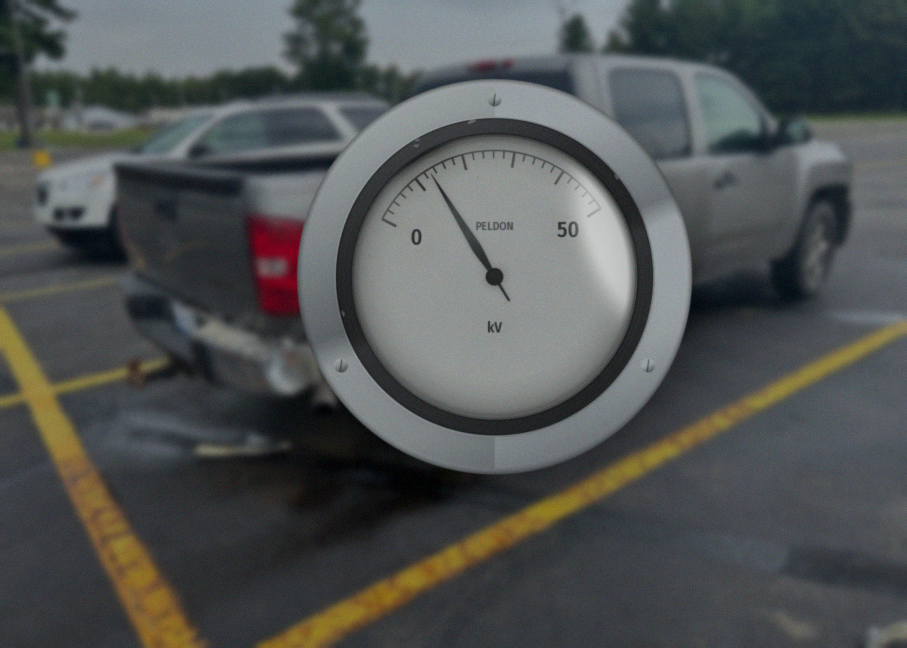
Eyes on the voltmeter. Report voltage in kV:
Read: 13 kV
